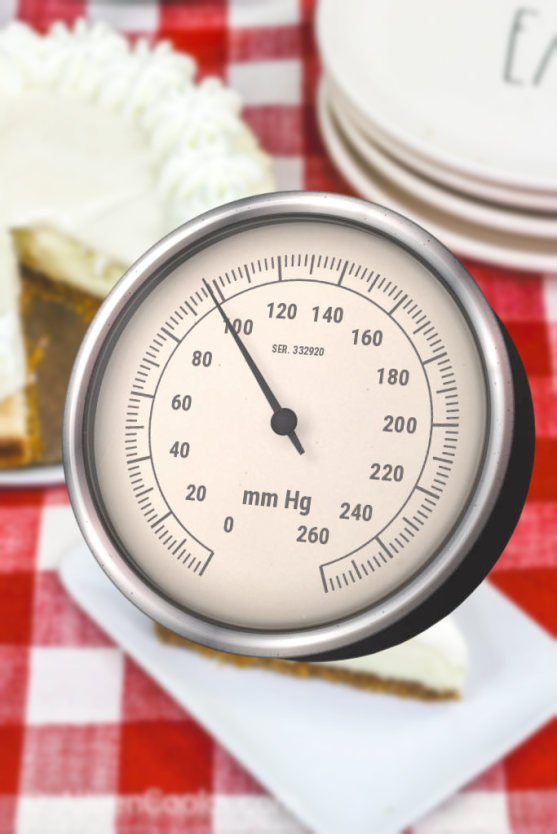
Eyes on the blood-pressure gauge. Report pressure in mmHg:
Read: 98 mmHg
